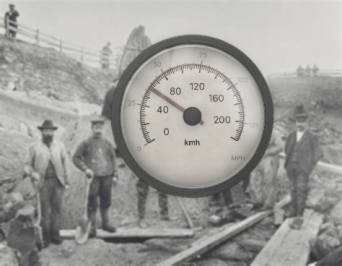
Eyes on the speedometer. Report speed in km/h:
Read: 60 km/h
